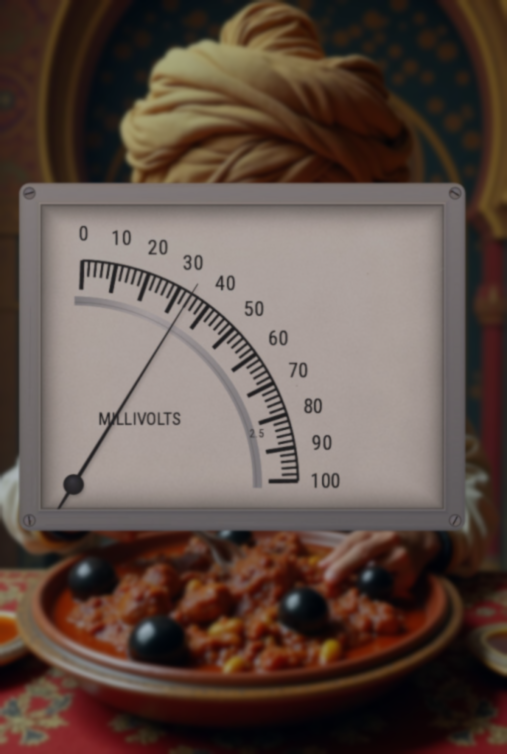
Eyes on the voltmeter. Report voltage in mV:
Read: 34 mV
